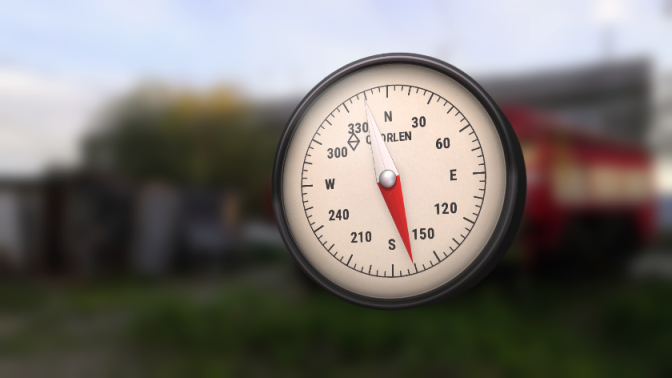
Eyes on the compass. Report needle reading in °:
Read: 165 °
